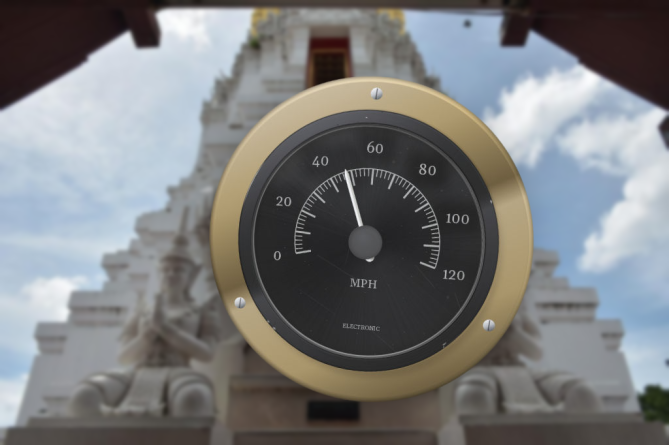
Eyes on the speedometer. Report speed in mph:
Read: 48 mph
